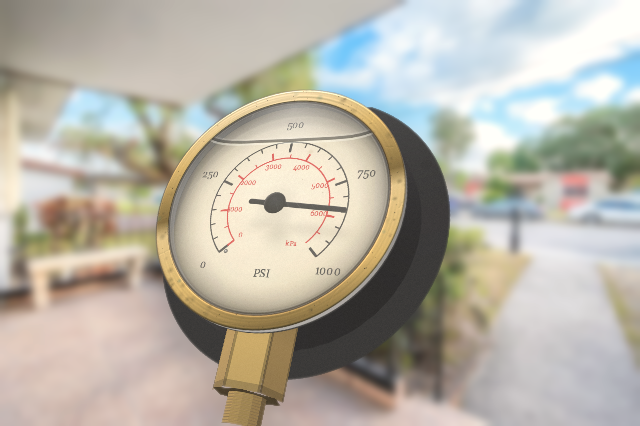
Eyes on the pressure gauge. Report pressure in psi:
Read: 850 psi
